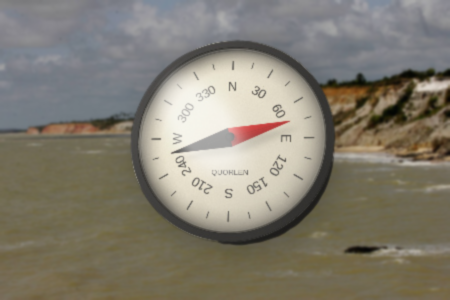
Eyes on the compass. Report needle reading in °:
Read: 75 °
